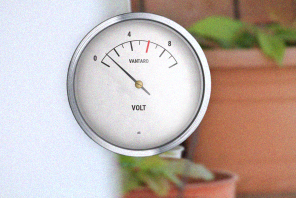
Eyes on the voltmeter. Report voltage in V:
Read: 1 V
